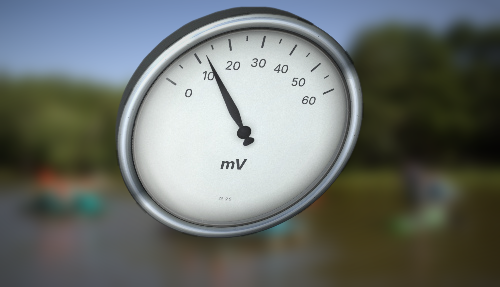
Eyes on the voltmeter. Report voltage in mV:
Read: 12.5 mV
